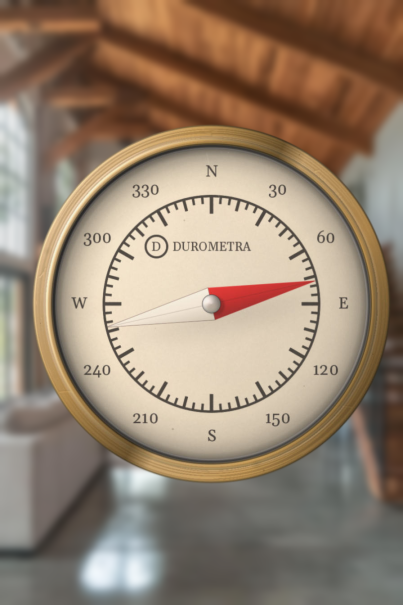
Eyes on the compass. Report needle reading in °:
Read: 77.5 °
